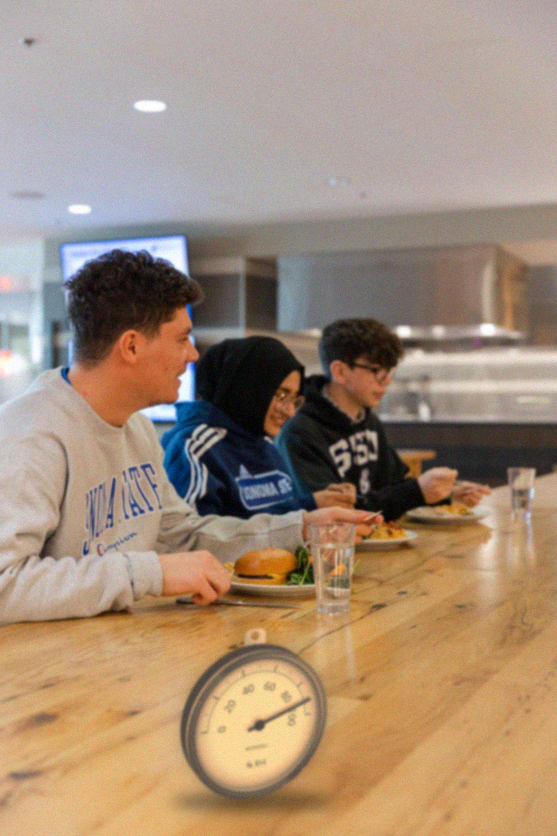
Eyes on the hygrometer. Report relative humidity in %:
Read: 90 %
